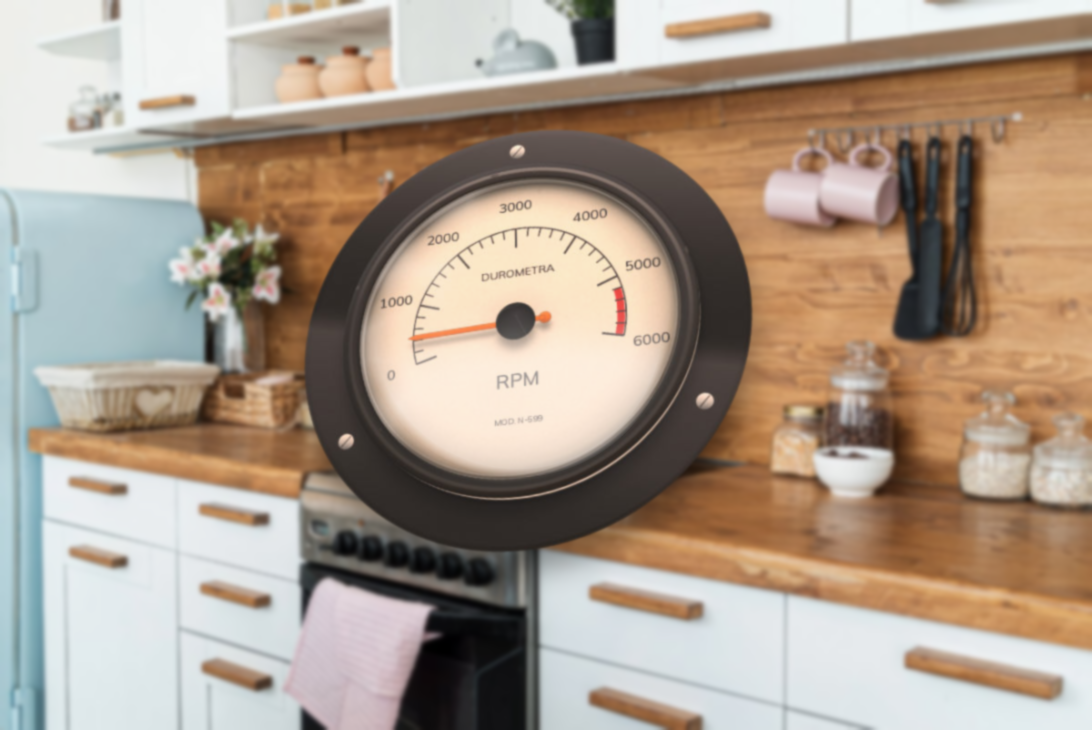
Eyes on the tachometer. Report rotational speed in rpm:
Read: 400 rpm
